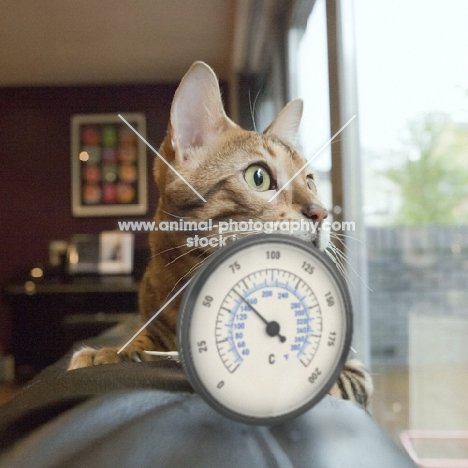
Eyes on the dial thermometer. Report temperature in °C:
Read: 65 °C
